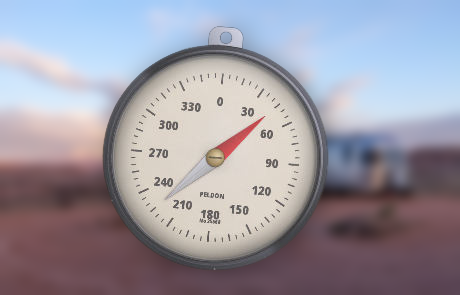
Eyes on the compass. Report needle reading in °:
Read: 45 °
